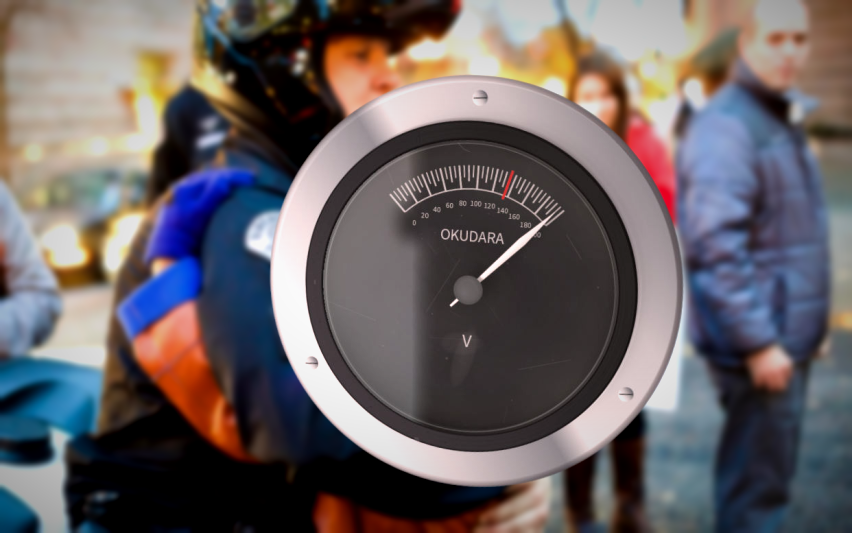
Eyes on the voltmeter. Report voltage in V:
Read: 195 V
